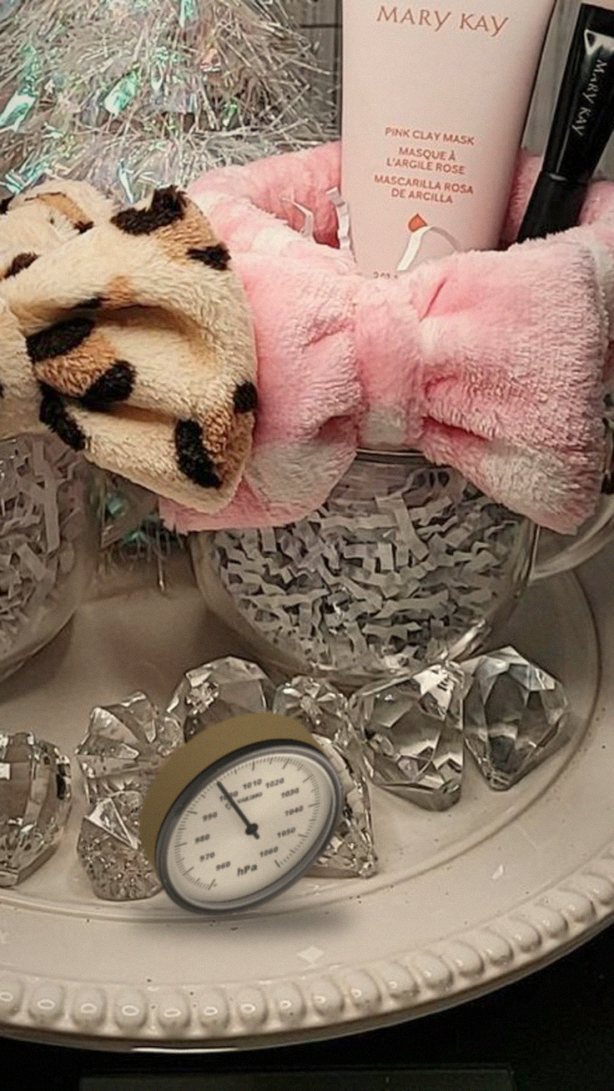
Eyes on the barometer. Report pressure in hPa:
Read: 1000 hPa
